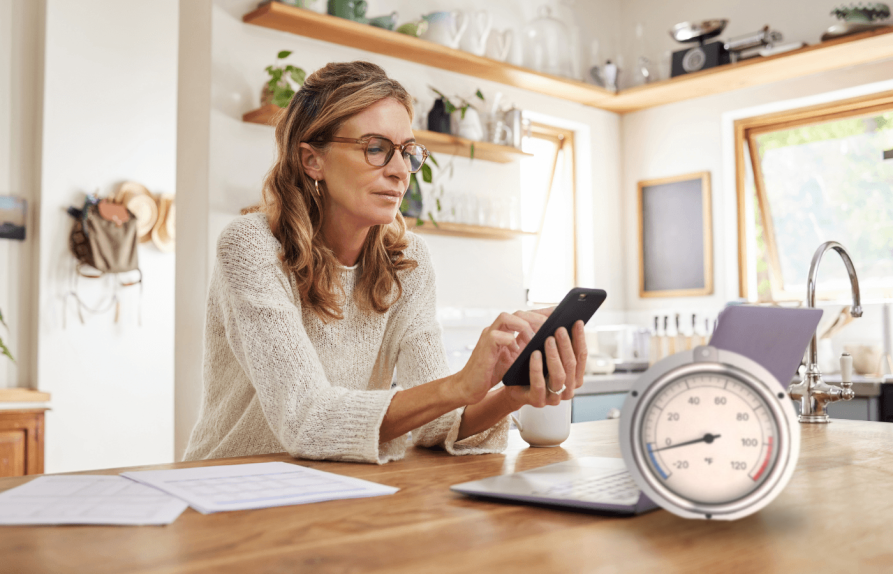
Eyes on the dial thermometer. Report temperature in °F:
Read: -4 °F
